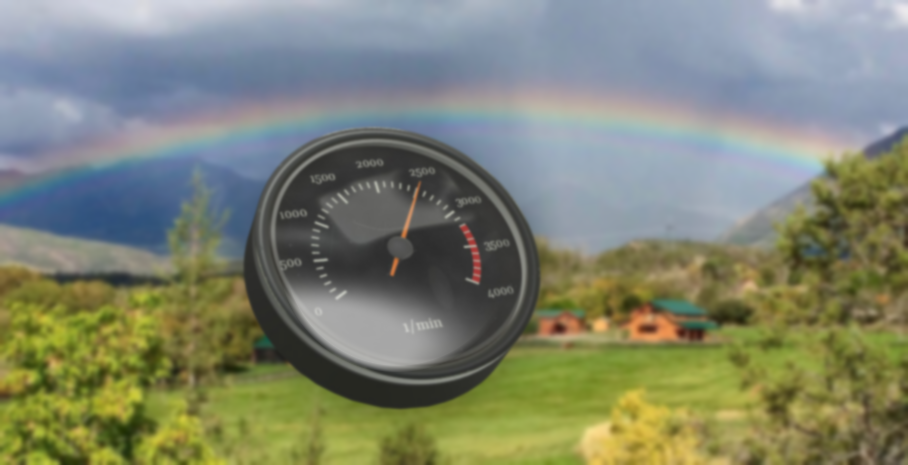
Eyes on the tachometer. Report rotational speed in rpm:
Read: 2500 rpm
